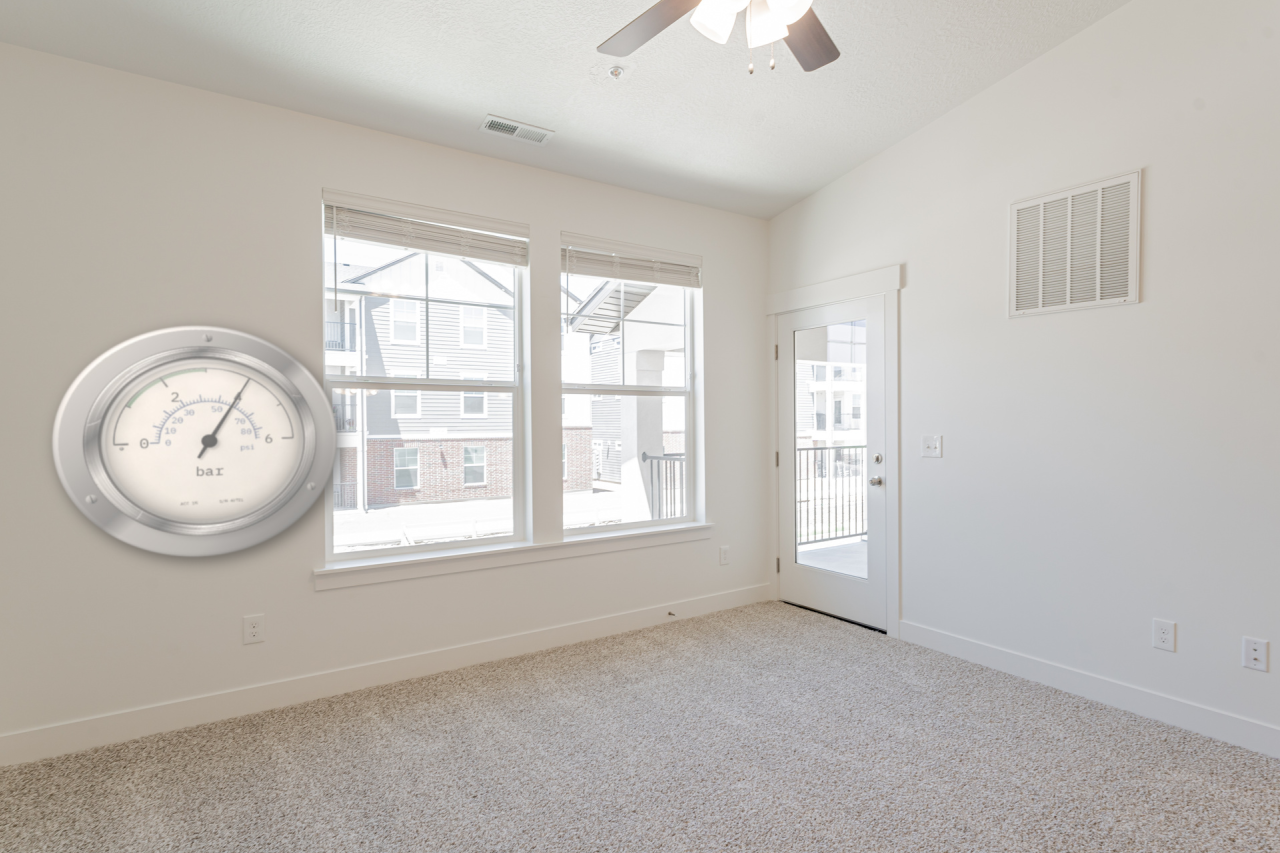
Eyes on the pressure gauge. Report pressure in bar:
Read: 4 bar
